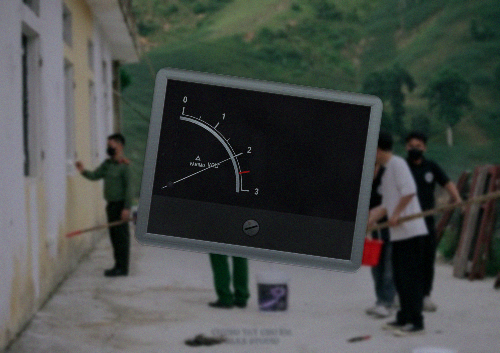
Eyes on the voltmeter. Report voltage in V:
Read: 2 V
